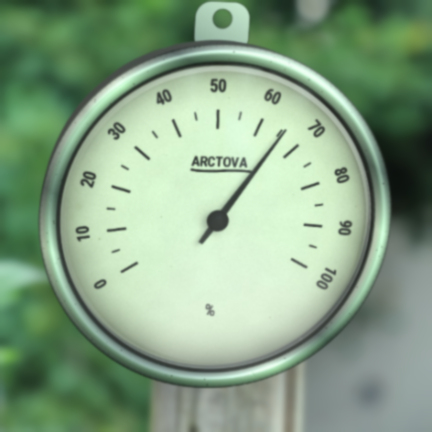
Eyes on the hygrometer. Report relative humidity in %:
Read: 65 %
